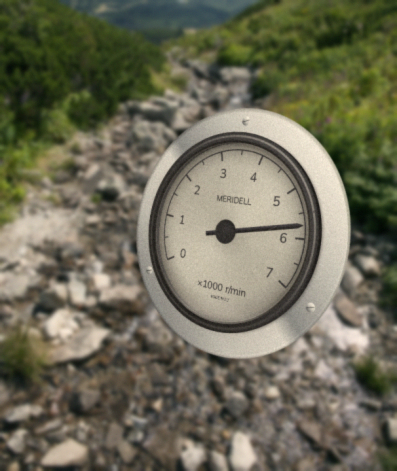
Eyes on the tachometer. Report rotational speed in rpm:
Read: 5750 rpm
